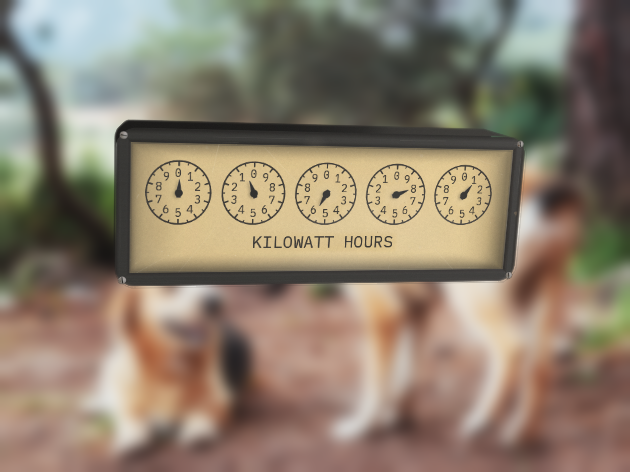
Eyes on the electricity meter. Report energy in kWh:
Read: 581 kWh
